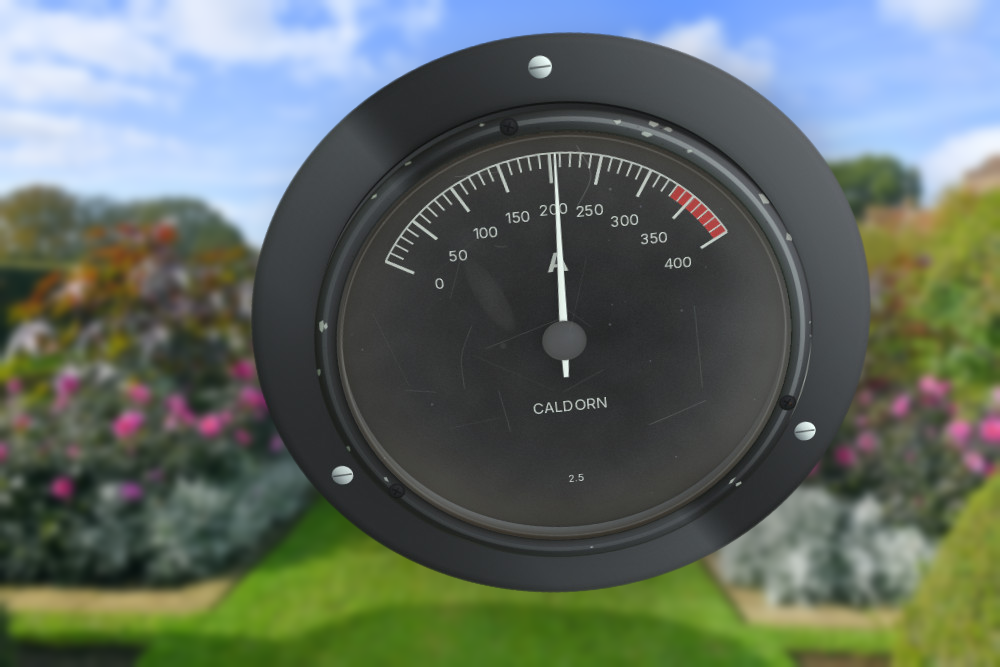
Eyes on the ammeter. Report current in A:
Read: 205 A
